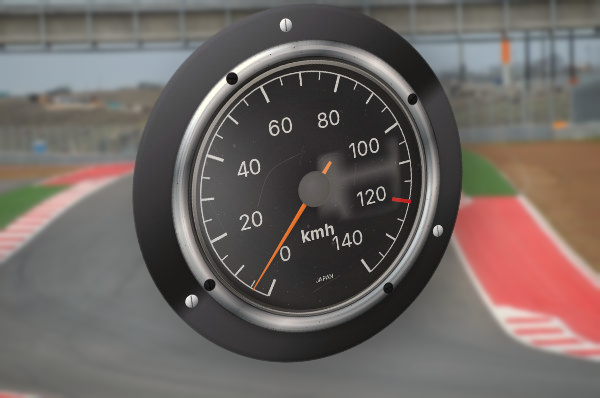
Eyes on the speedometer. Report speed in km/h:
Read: 5 km/h
